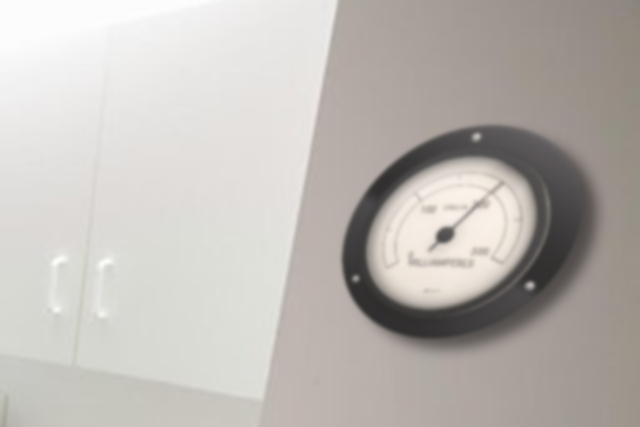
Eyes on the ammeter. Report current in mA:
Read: 200 mA
